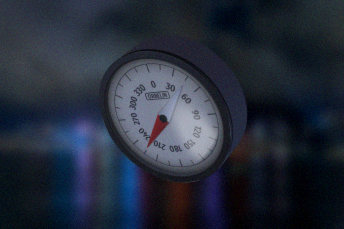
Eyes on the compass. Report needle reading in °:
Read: 225 °
